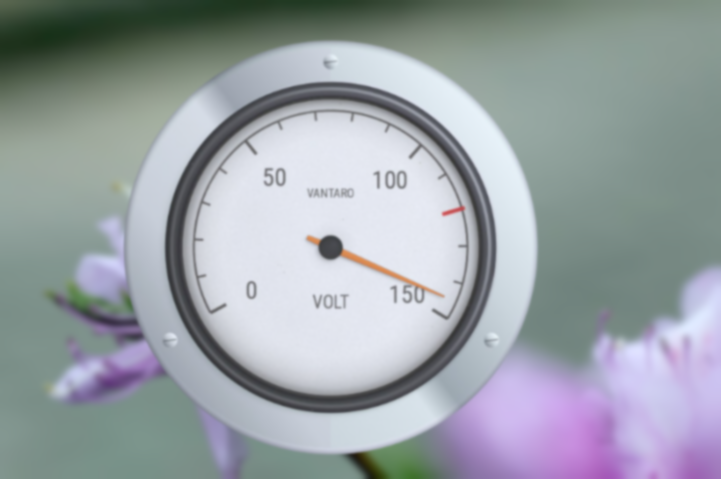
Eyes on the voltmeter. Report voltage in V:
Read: 145 V
